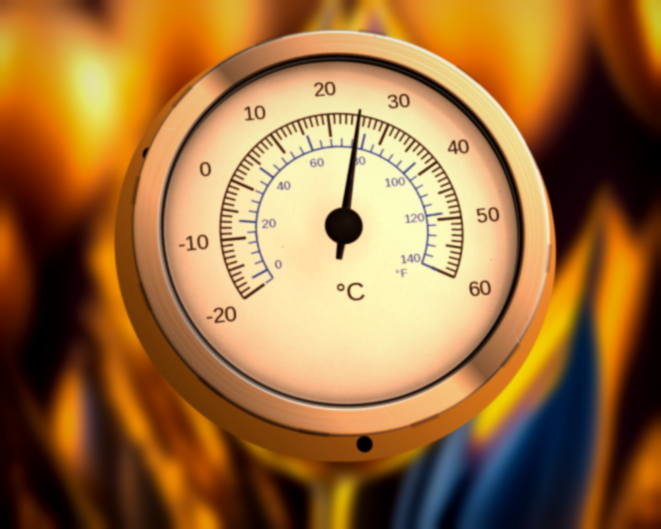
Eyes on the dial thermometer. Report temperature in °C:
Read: 25 °C
